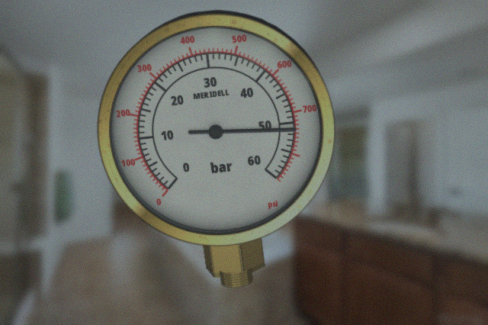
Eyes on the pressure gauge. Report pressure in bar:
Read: 51 bar
